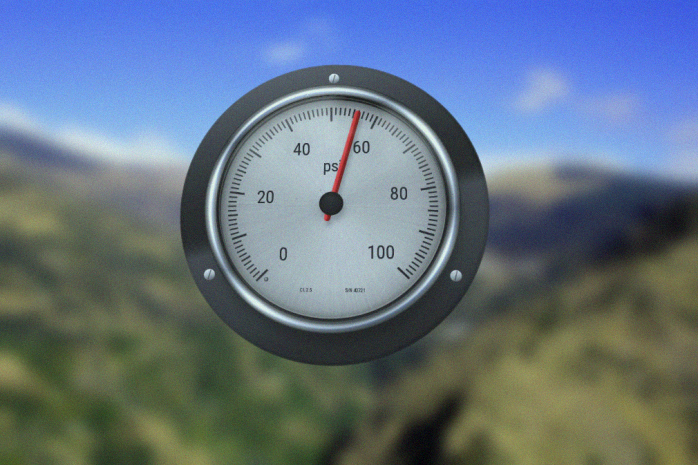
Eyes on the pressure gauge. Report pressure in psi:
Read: 56 psi
